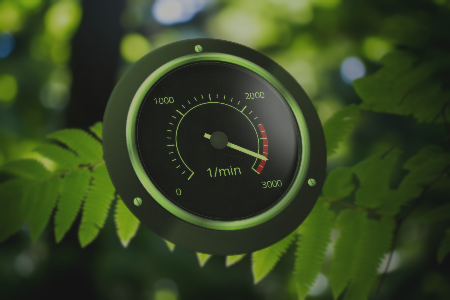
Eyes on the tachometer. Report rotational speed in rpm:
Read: 2800 rpm
